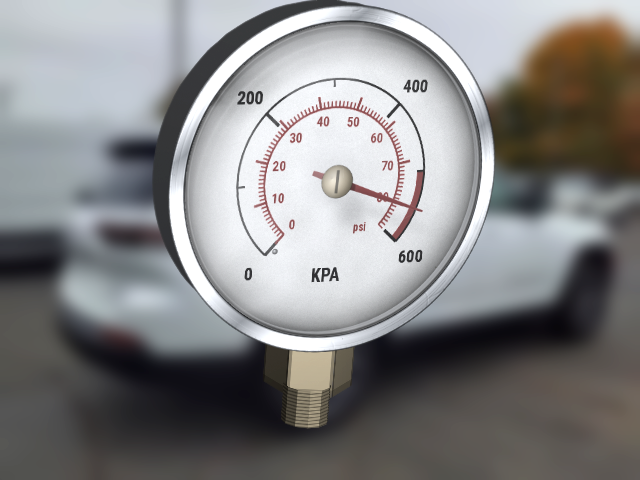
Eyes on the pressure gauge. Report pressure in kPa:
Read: 550 kPa
